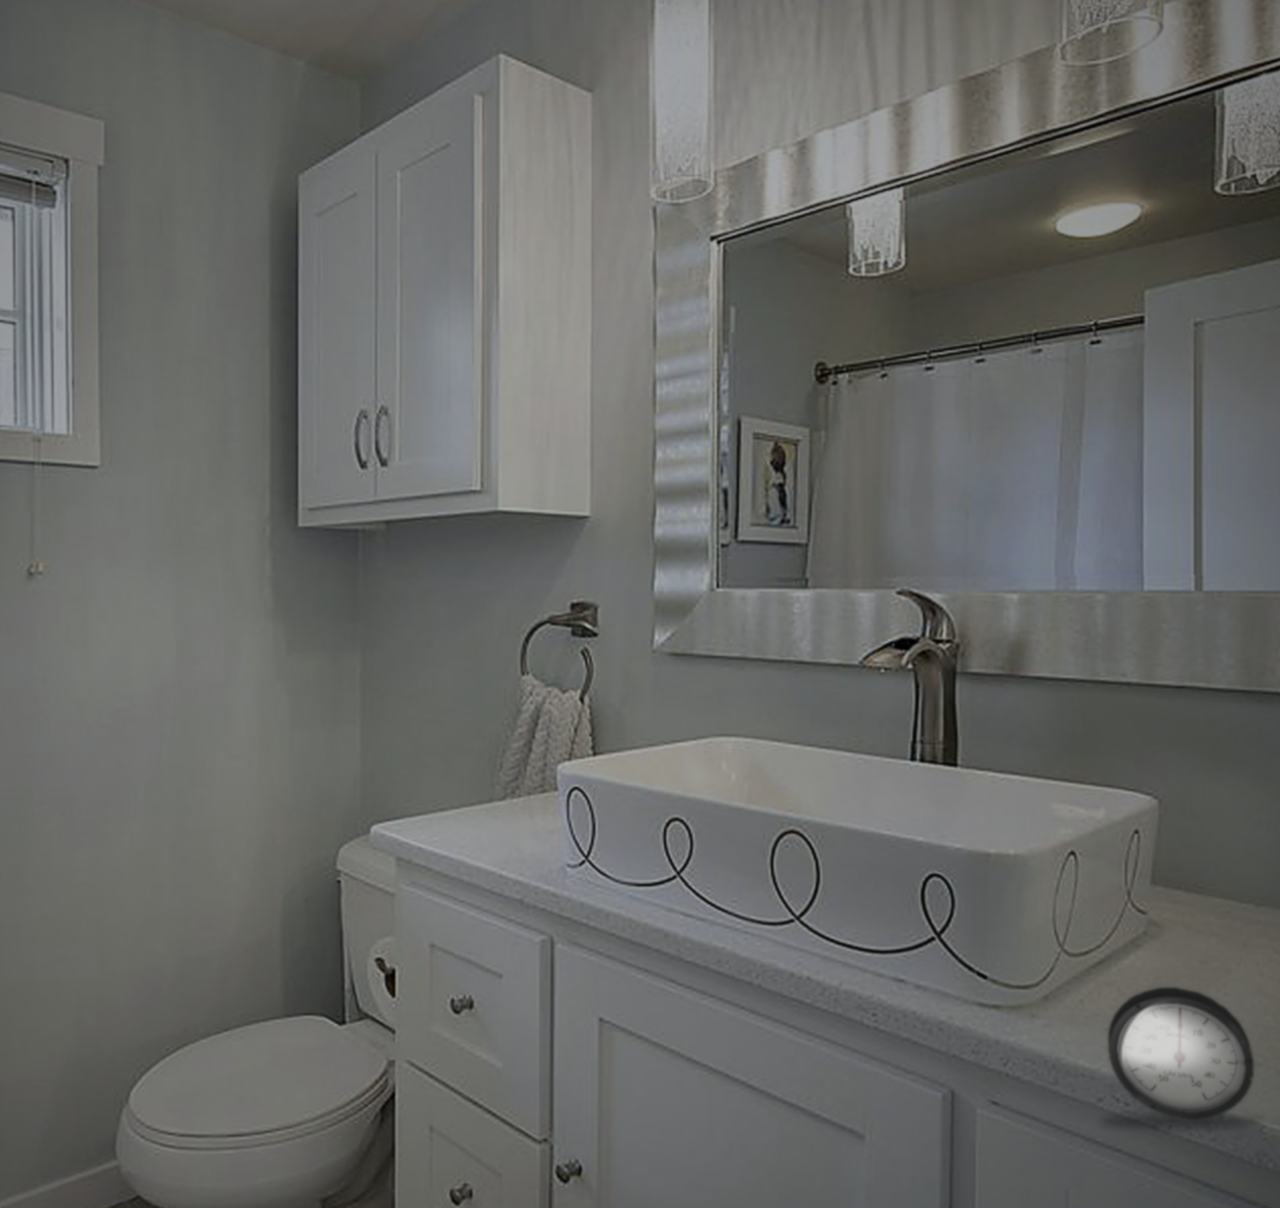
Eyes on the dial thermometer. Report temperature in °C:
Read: 0 °C
